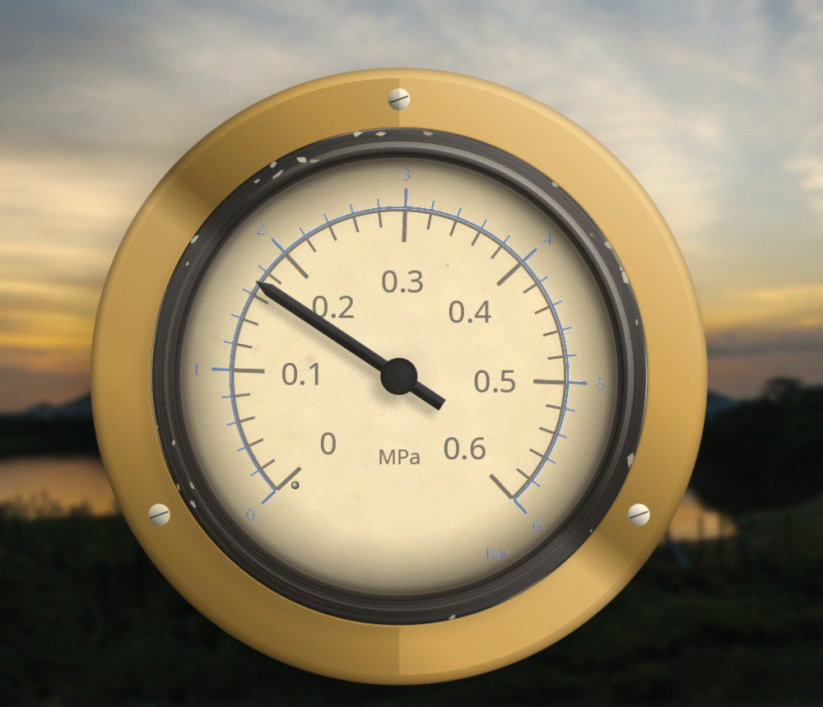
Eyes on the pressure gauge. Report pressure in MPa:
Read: 0.17 MPa
